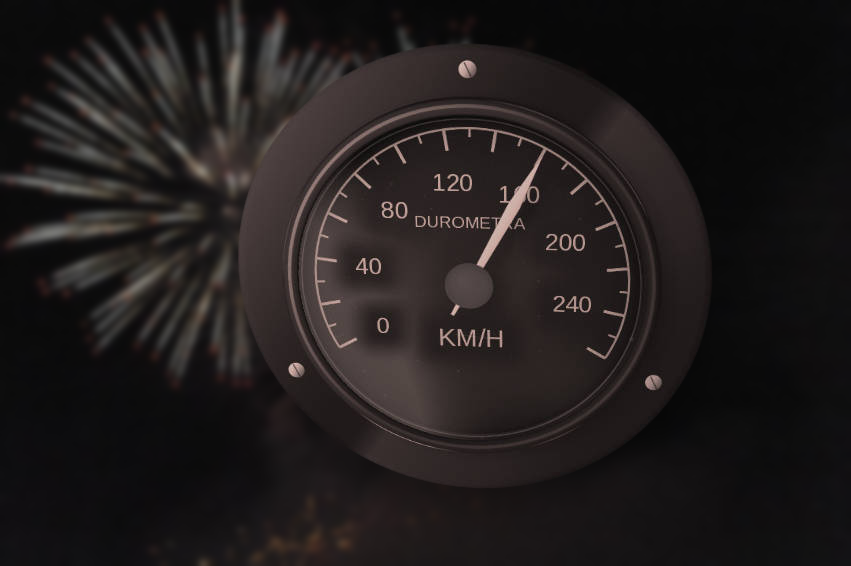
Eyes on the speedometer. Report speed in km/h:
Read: 160 km/h
